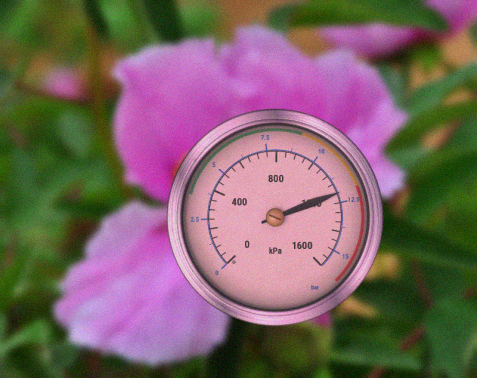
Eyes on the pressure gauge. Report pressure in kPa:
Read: 1200 kPa
